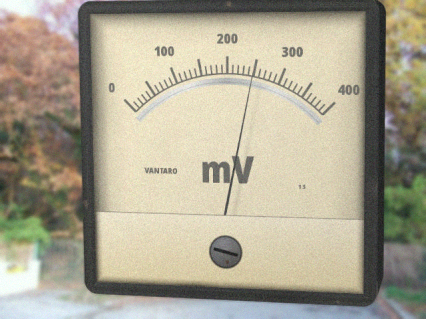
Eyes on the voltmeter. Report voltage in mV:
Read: 250 mV
